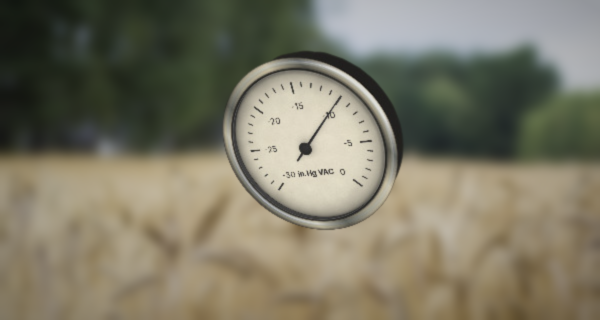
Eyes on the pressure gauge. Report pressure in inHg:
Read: -10 inHg
